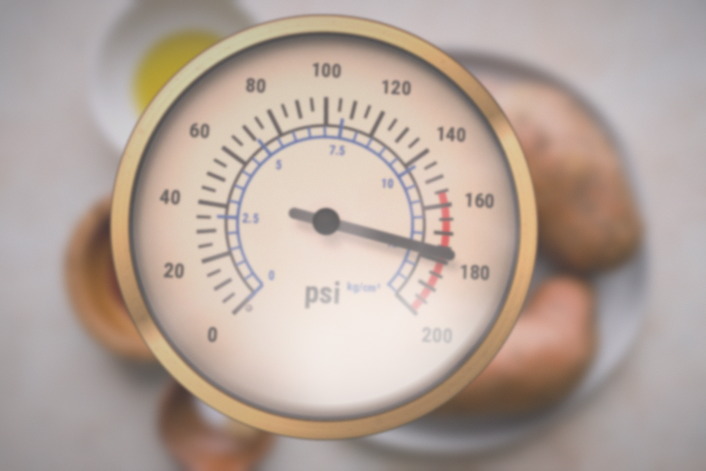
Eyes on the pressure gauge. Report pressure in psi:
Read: 177.5 psi
